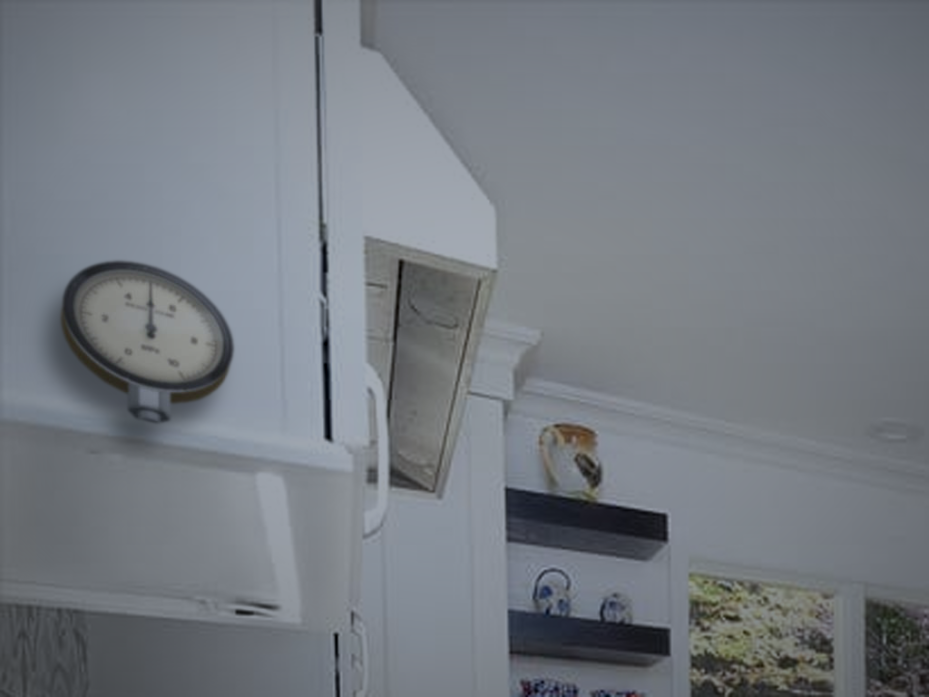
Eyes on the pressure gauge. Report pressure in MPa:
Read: 5 MPa
